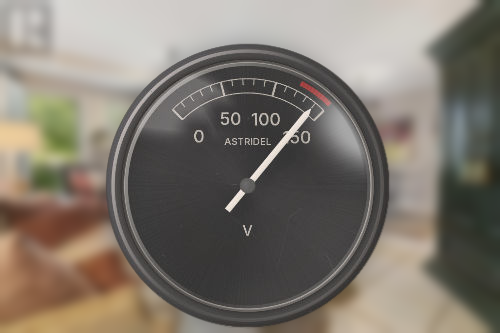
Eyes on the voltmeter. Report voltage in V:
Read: 140 V
